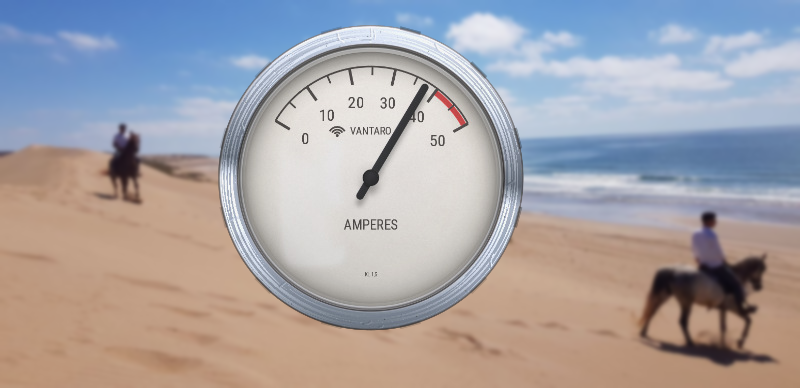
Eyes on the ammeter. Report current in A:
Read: 37.5 A
